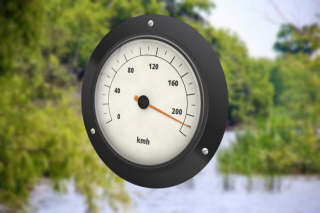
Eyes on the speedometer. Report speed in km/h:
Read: 210 km/h
